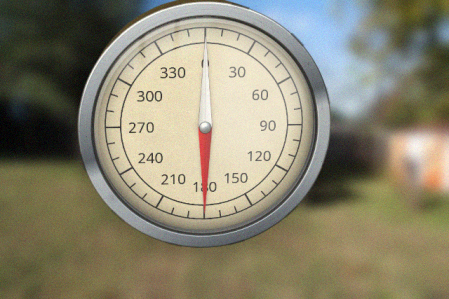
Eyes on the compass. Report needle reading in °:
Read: 180 °
